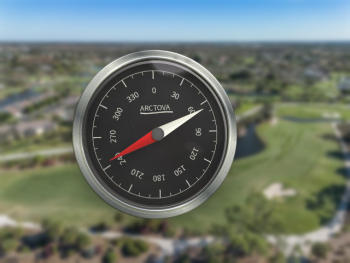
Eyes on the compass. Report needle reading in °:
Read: 245 °
